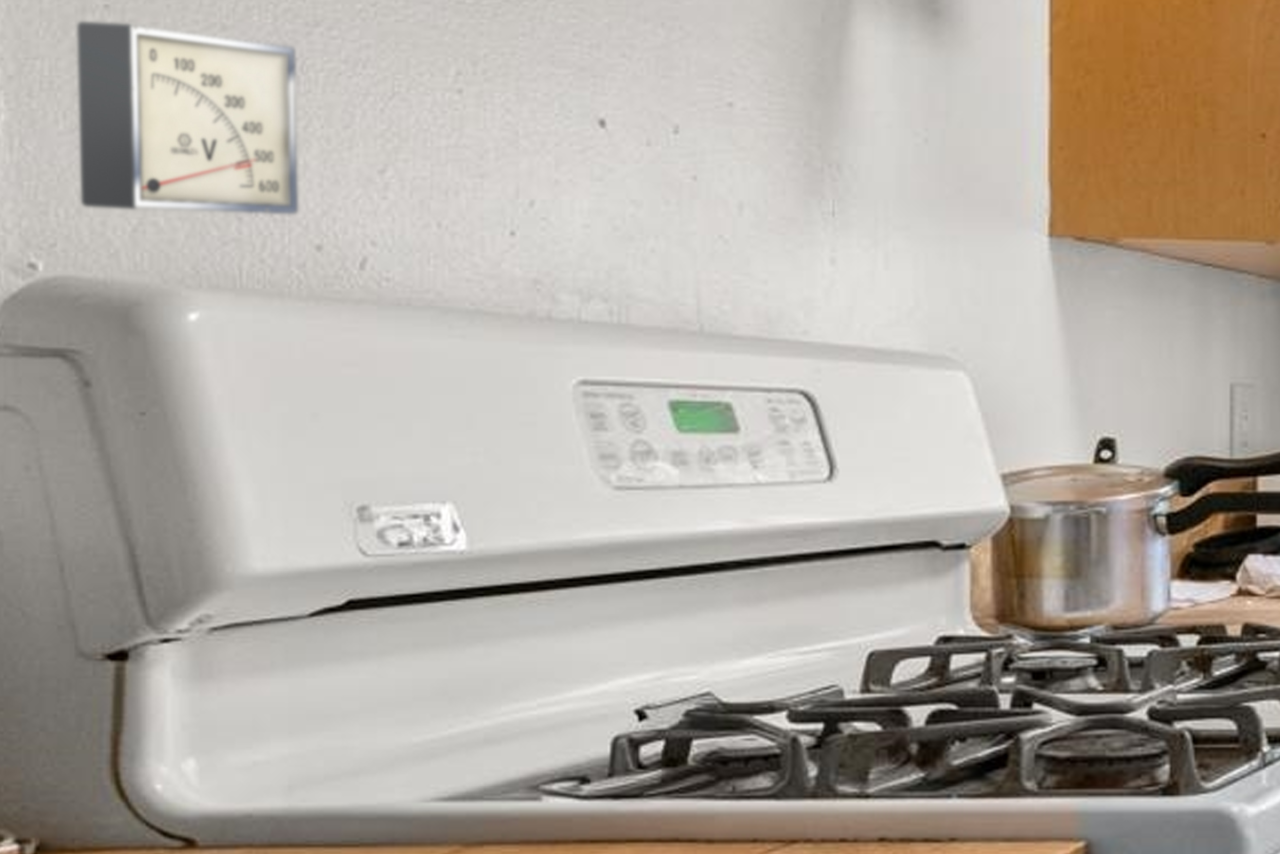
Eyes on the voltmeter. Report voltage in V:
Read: 500 V
